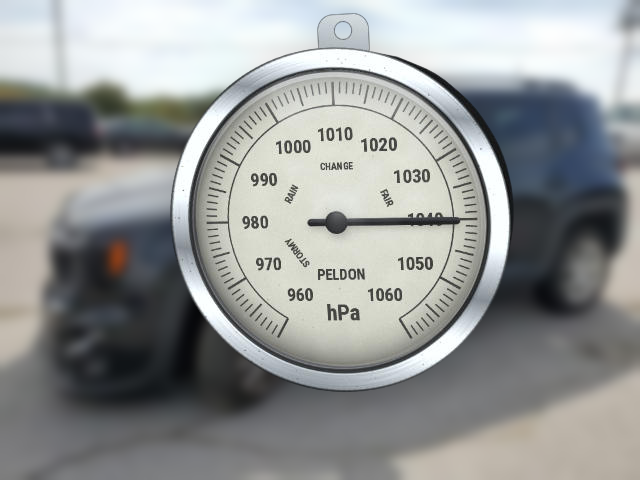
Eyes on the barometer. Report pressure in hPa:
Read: 1040 hPa
